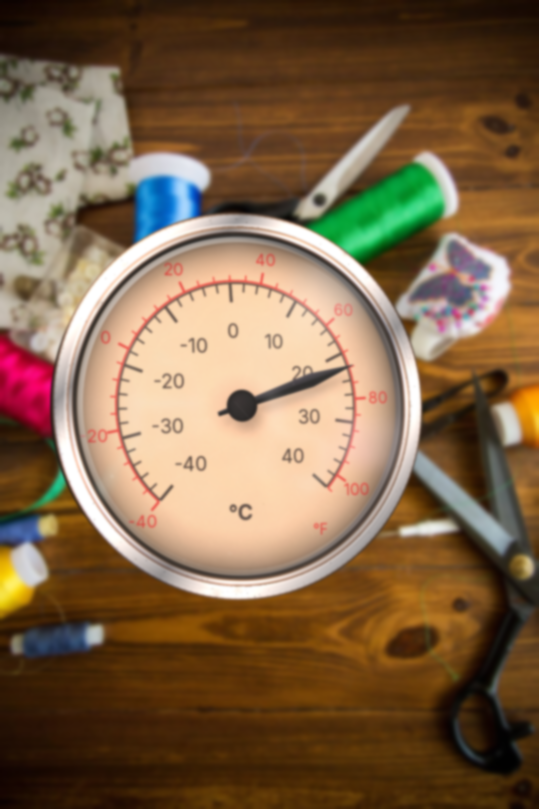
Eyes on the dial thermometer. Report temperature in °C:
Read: 22 °C
